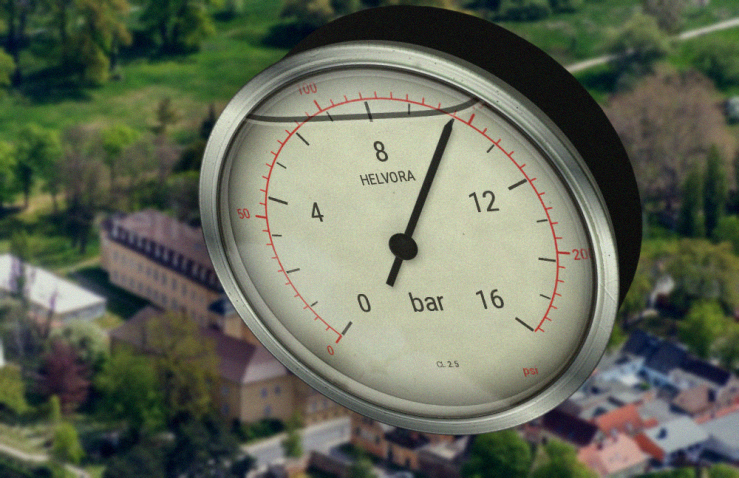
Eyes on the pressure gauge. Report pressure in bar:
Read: 10 bar
